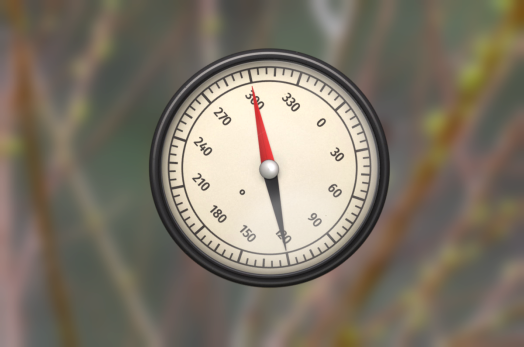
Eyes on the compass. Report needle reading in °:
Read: 300 °
